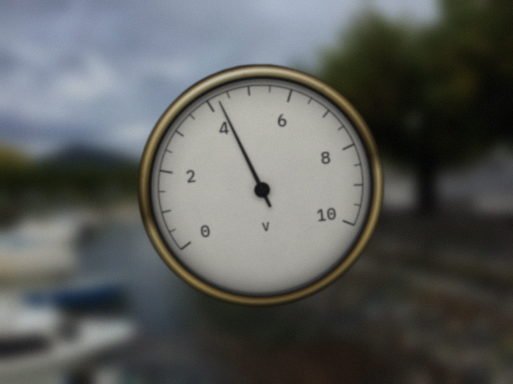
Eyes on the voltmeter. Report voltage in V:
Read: 4.25 V
